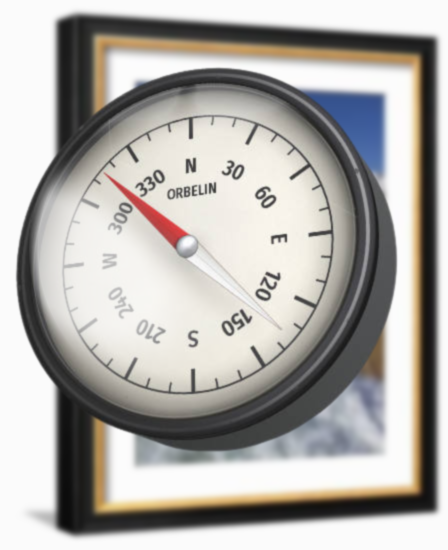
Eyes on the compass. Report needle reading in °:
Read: 315 °
